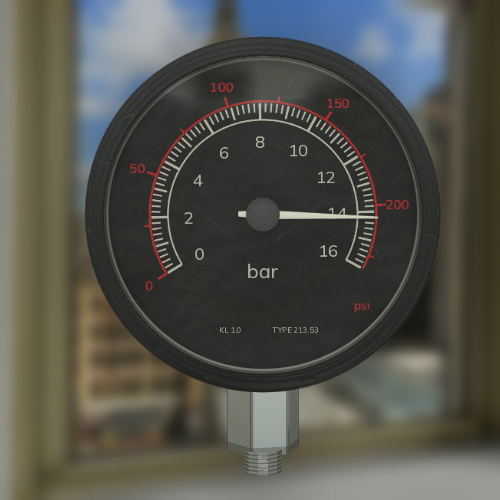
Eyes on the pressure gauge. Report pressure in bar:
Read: 14.2 bar
